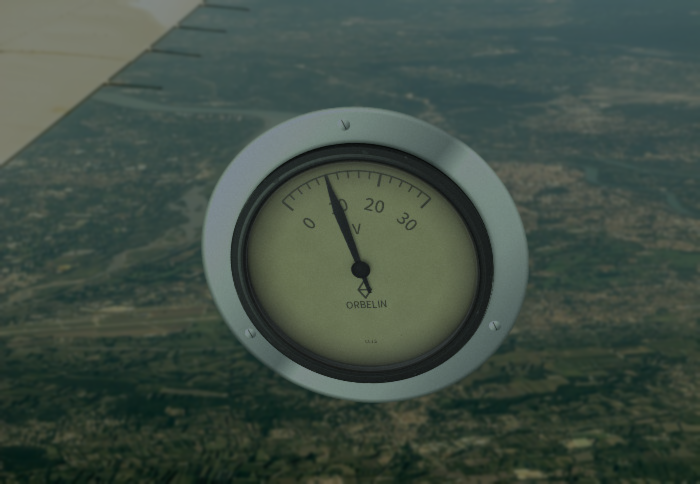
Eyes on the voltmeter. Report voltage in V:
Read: 10 V
